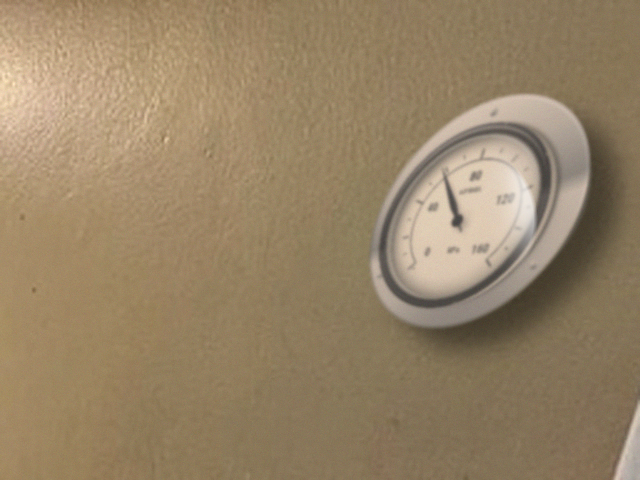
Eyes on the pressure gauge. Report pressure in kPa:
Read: 60 kPa
